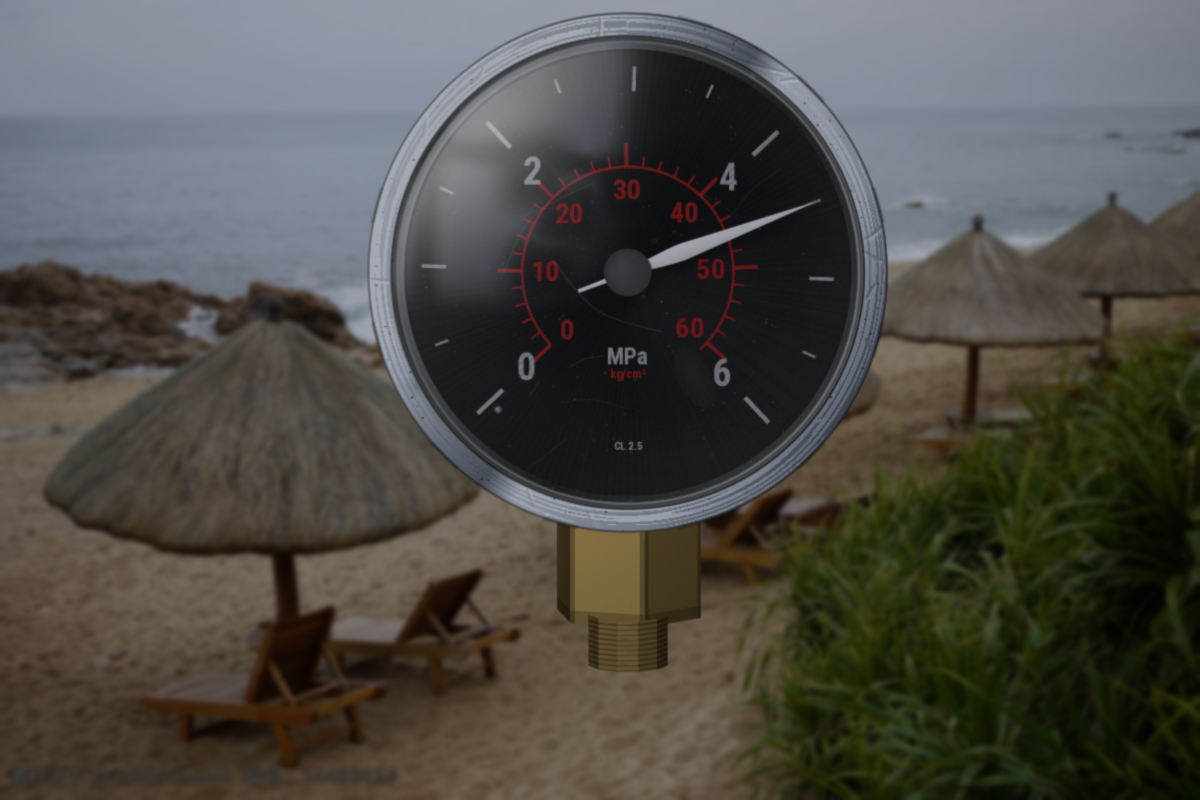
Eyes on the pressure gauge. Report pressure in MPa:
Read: 4.5 MPa
